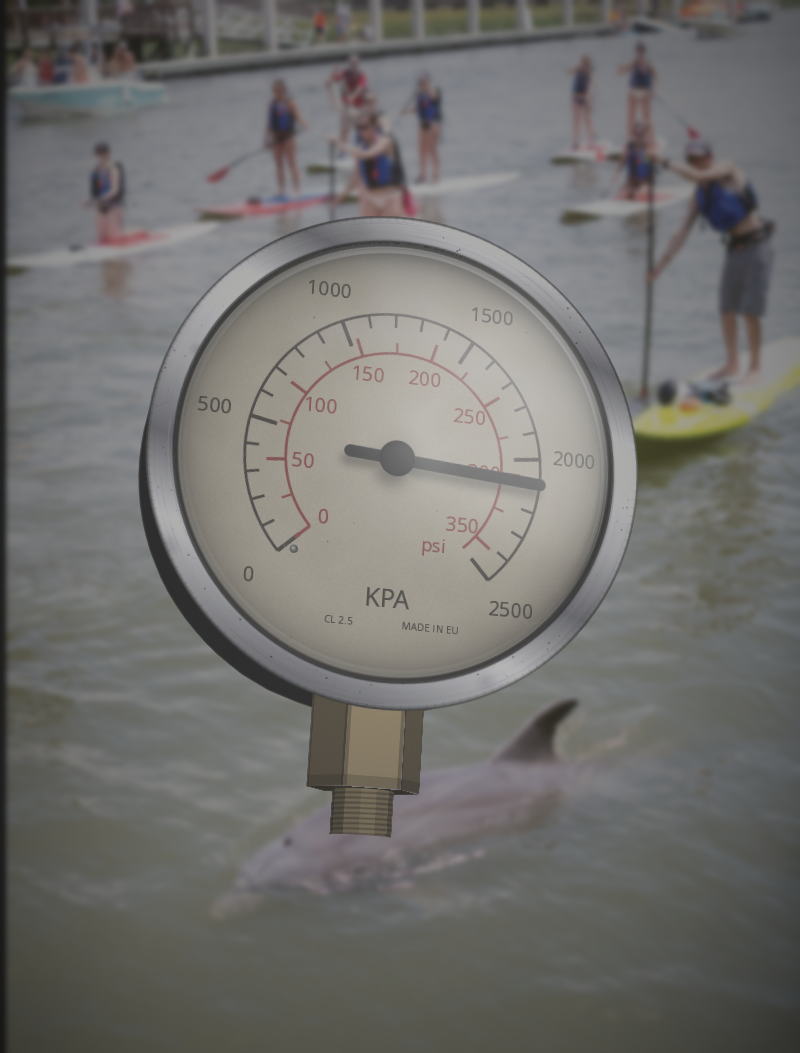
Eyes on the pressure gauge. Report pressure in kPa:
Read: 2100 kPa
